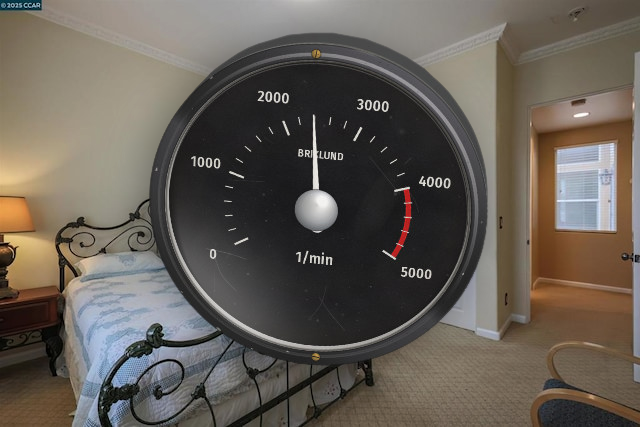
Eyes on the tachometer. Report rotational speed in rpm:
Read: 2400 rpm
